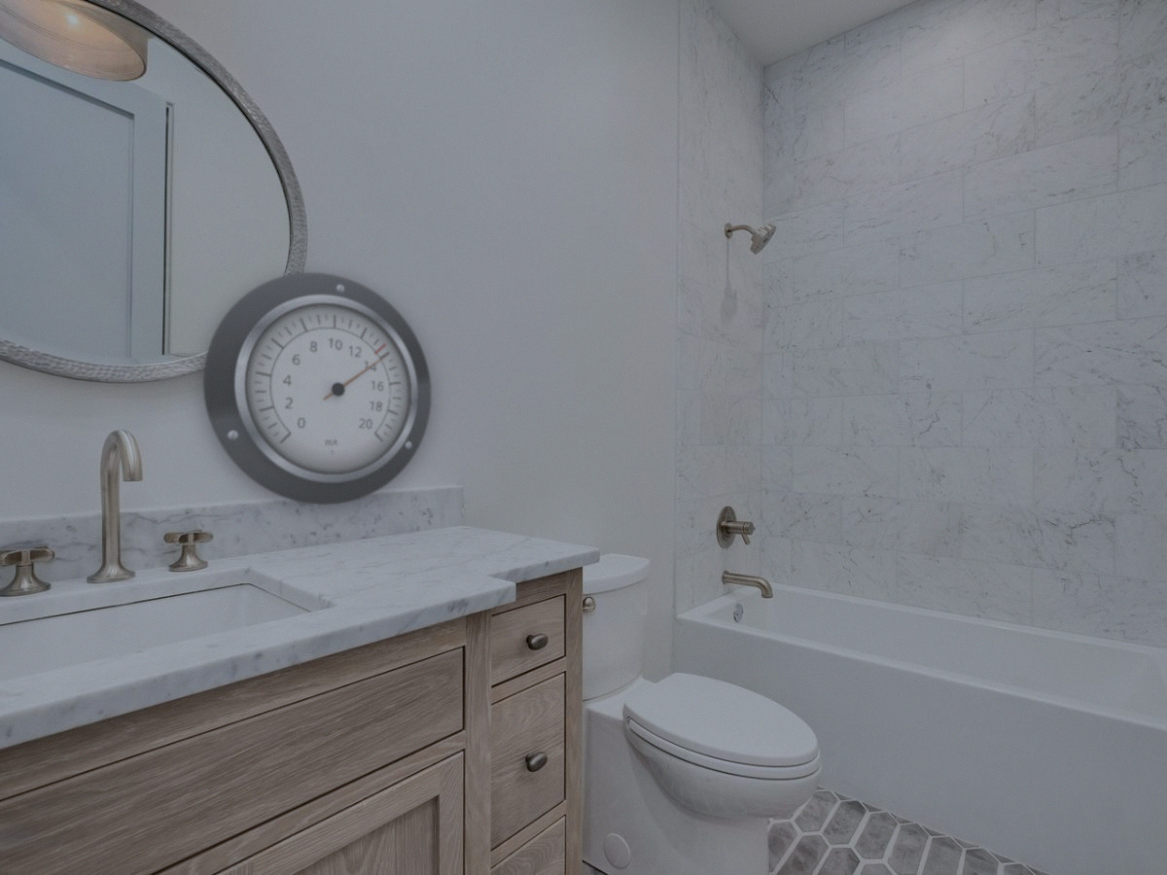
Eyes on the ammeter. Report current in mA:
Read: 14 mA
